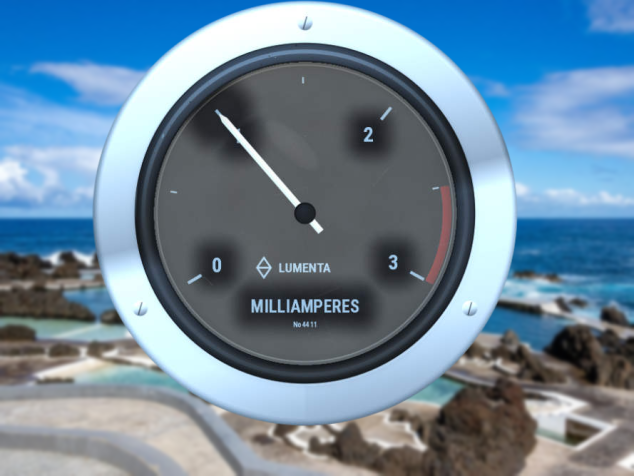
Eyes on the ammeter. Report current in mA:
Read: 1 mA
